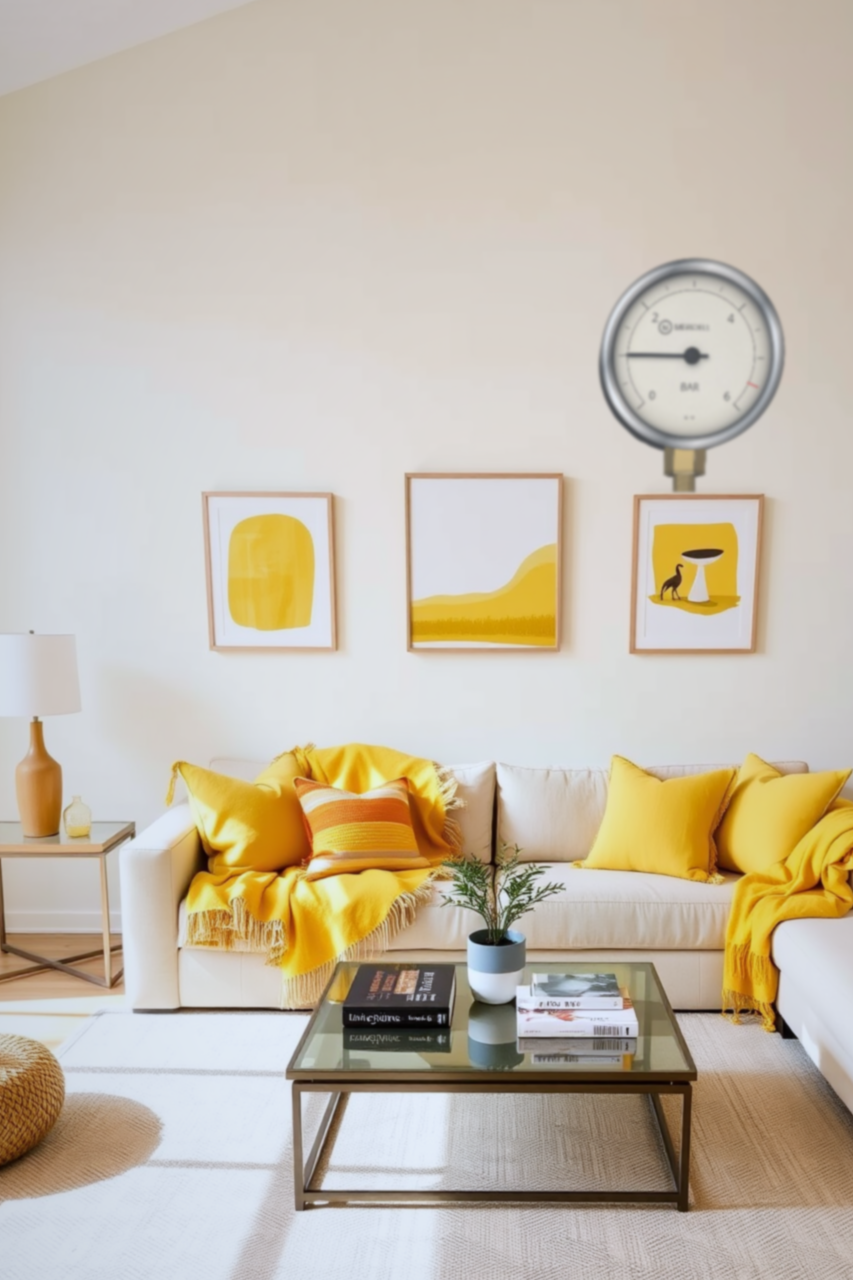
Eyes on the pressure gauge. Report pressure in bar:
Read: 1 bar
